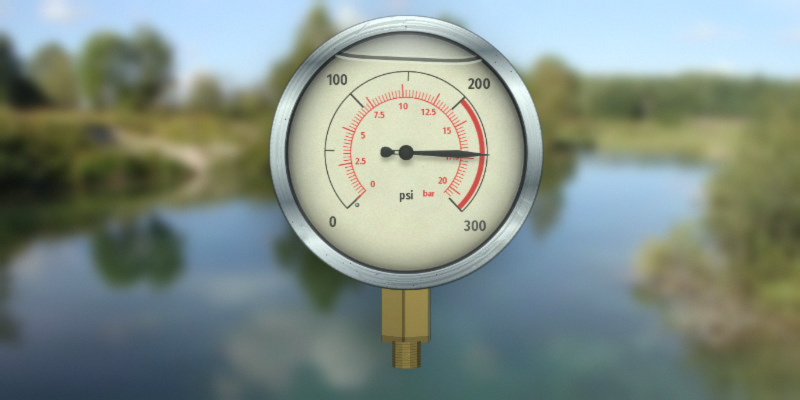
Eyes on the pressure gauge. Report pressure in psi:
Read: 250 psi
